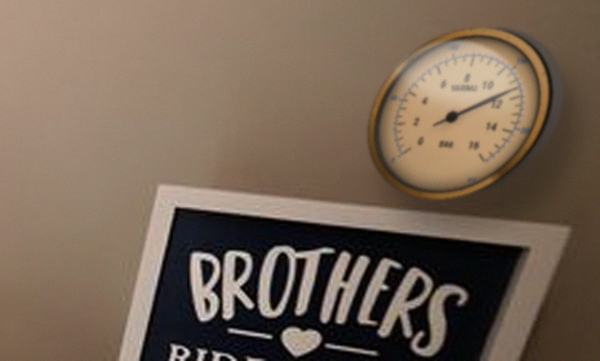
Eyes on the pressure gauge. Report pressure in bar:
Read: 11.5 bar
